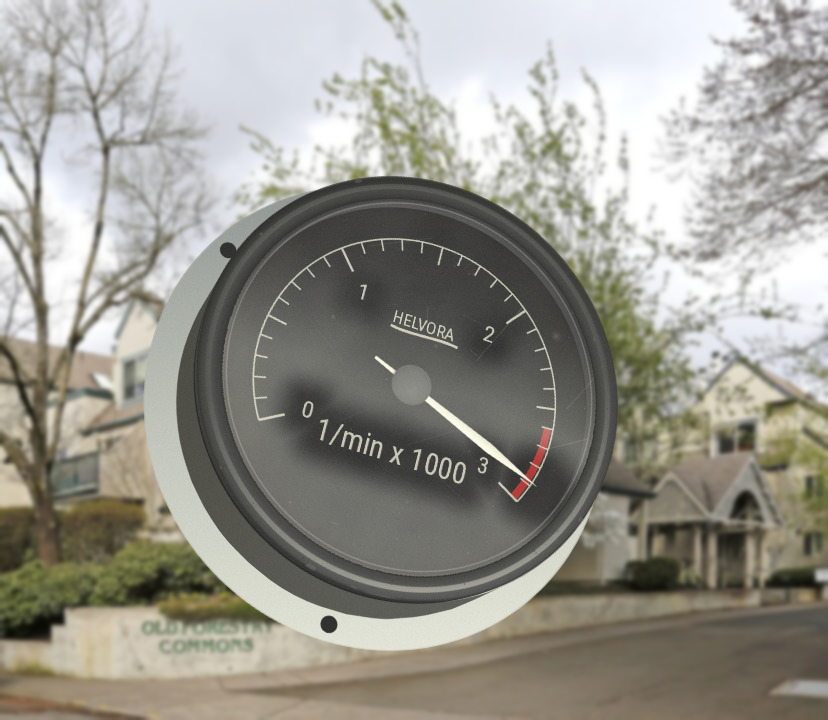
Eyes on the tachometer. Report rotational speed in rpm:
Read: 2900 rpm
